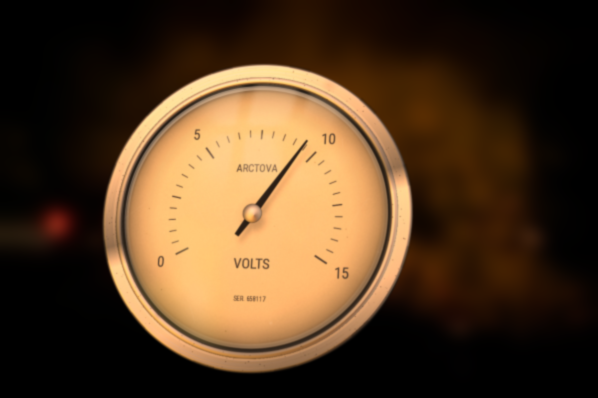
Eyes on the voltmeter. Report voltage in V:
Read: 9.5 V
